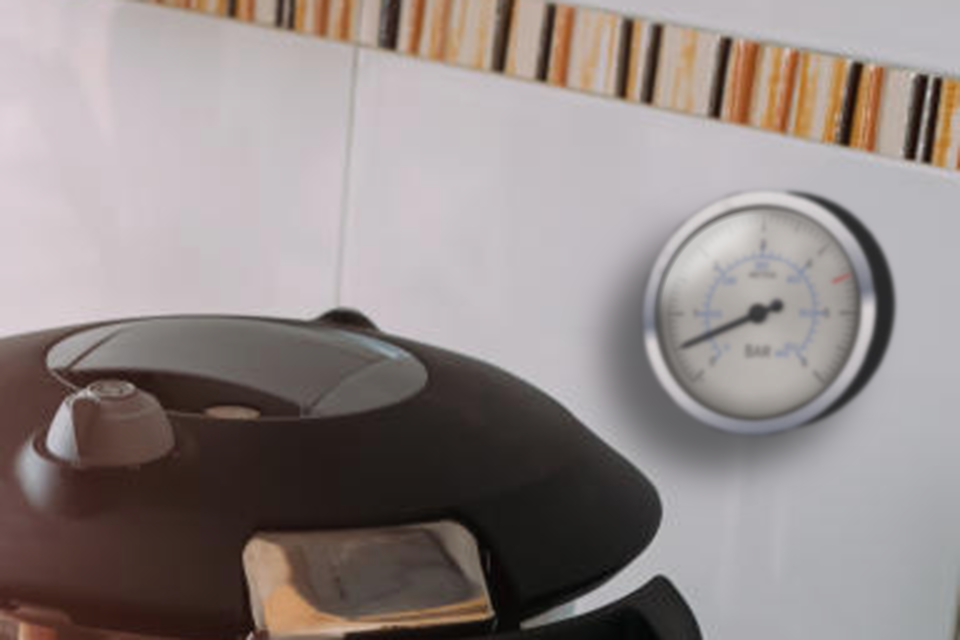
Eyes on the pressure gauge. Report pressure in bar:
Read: 0.5 bar
